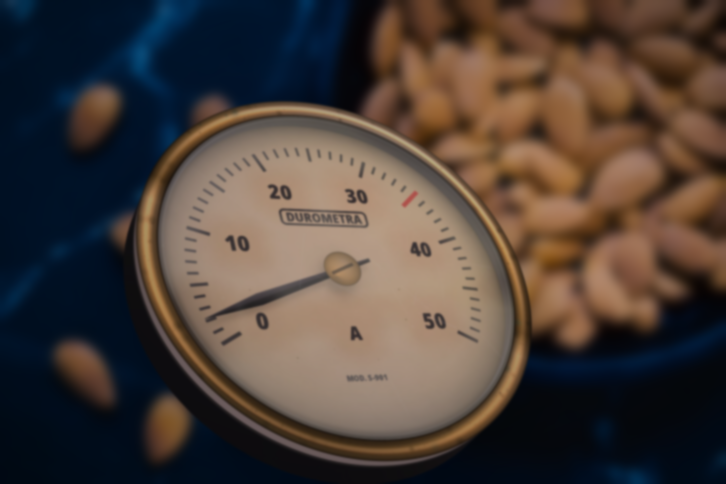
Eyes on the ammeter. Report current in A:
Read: 2 A
